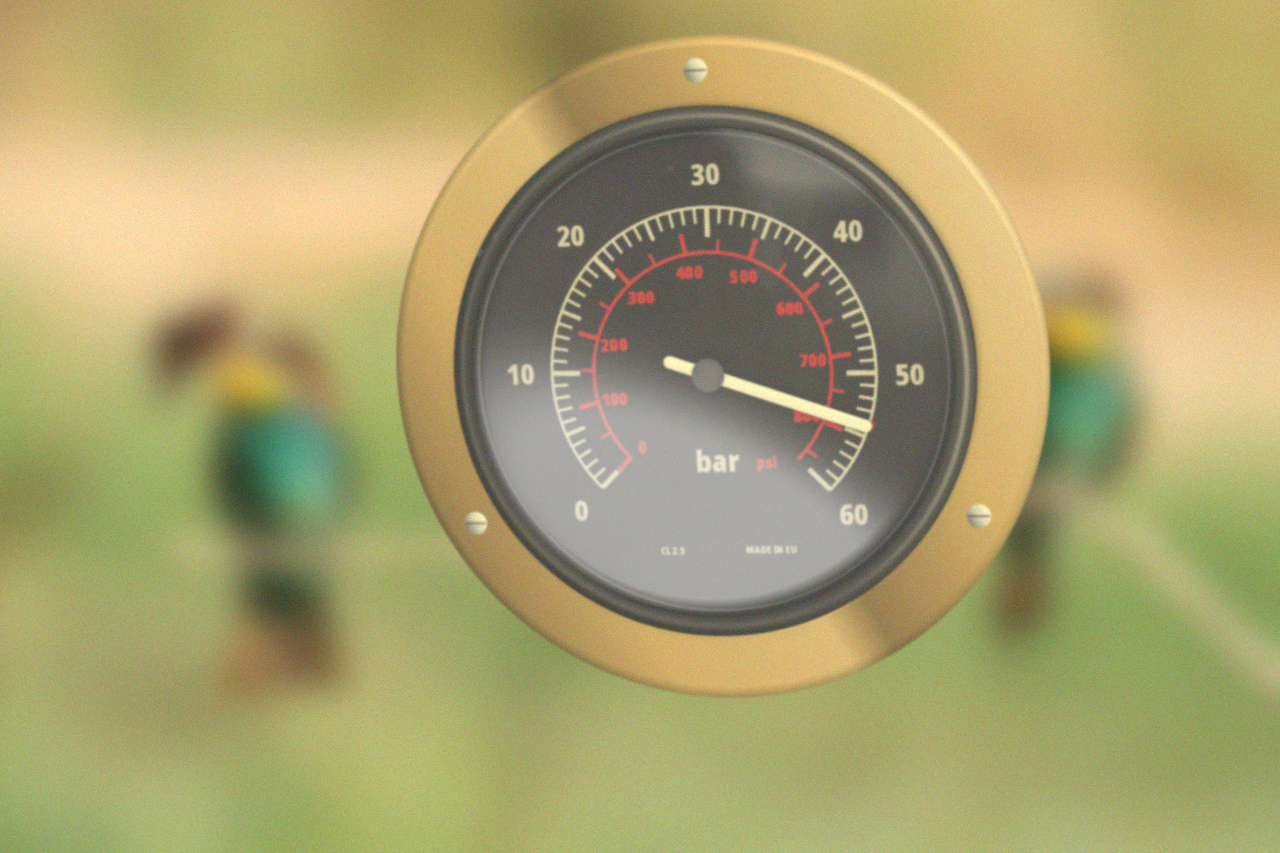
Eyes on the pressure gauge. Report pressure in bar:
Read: 54 bar
